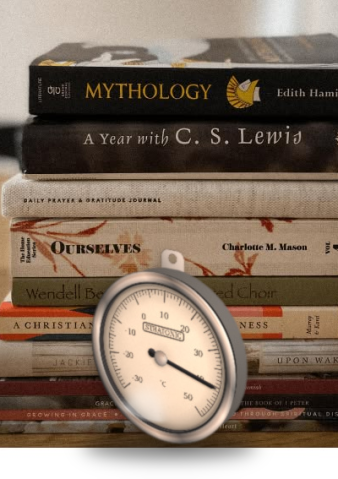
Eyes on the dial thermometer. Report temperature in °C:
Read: 40 °C
